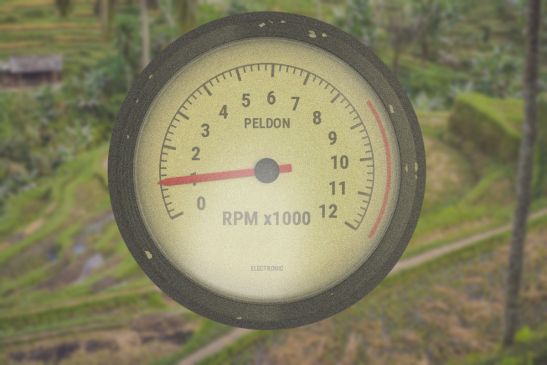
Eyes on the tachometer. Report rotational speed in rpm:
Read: 1000 rpm
